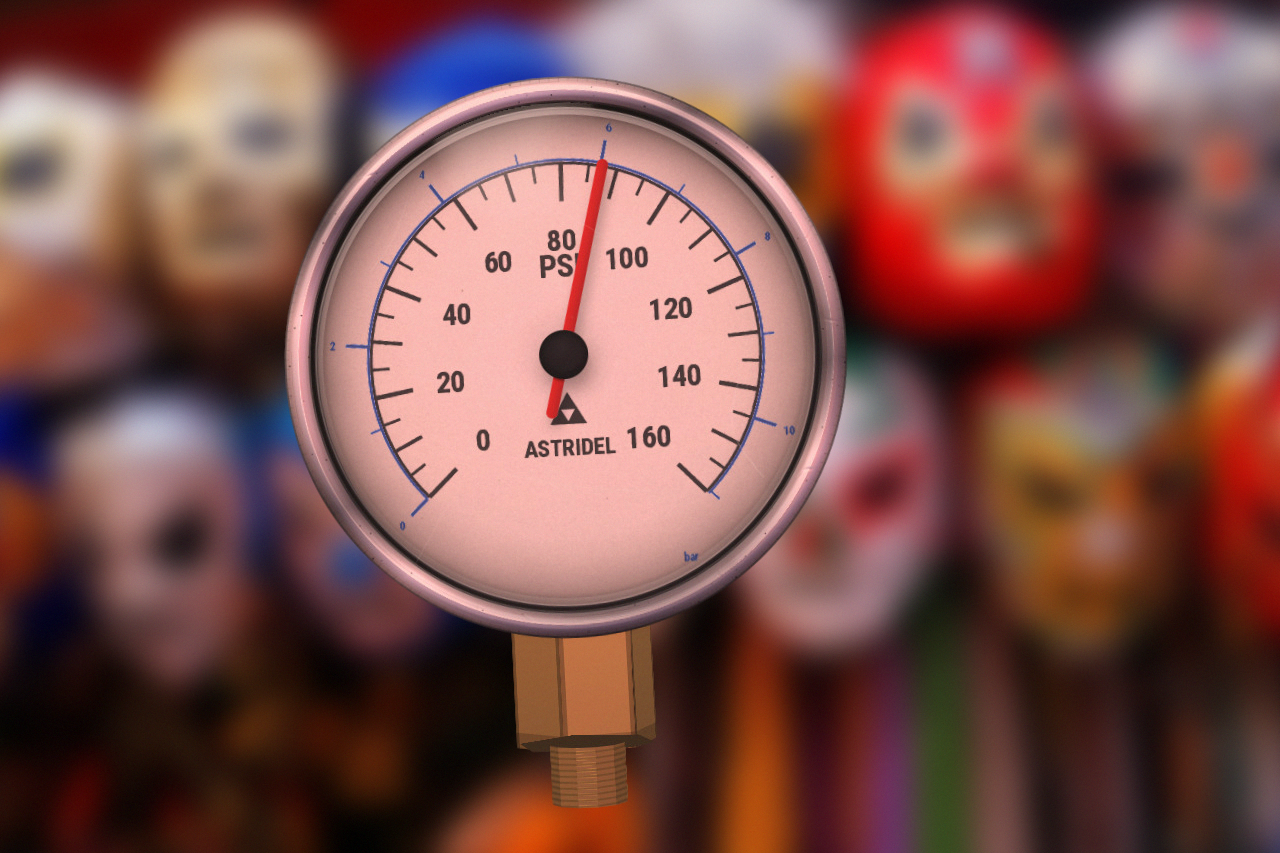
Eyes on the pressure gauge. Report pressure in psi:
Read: 87.5 psi
